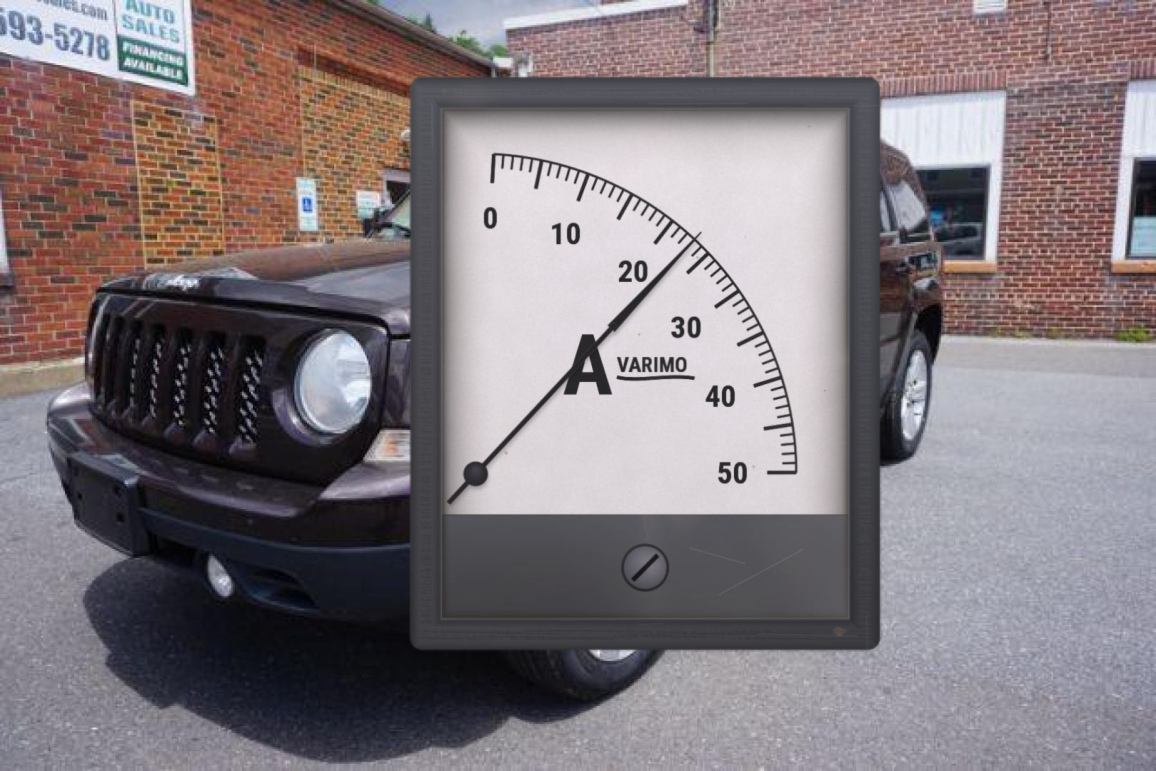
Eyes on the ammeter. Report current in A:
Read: 23 A
